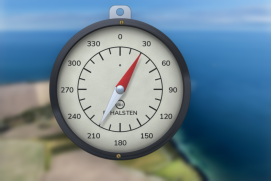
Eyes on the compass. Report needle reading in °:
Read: 30 °
